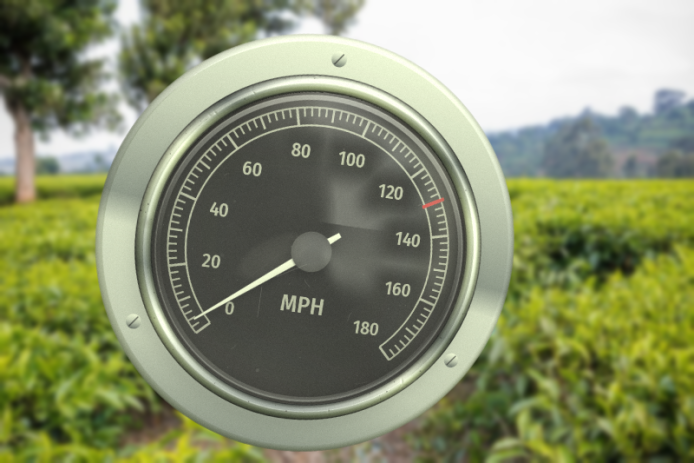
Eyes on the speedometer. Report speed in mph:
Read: 4 mph
